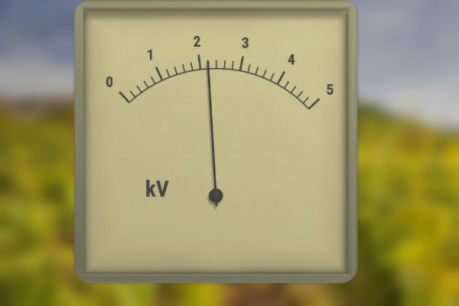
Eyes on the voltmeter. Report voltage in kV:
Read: 2.2 kV
